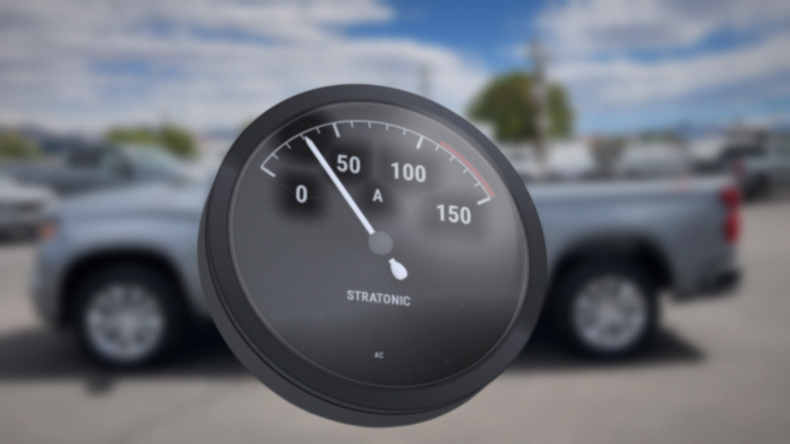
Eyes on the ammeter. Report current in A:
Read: 30 A
